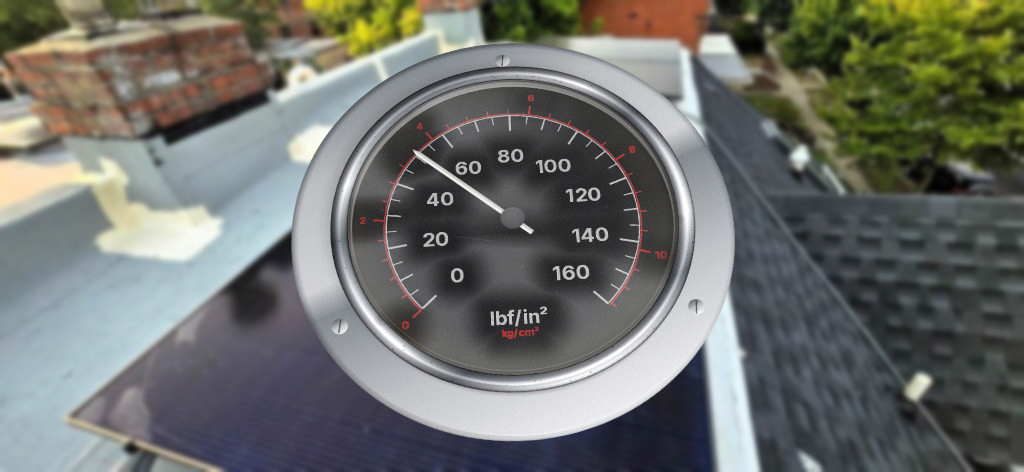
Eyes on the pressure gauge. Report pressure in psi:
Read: 50 psi
